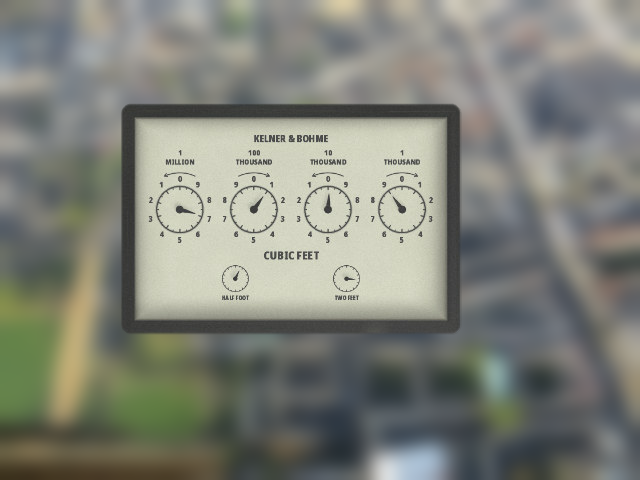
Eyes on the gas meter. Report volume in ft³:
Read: 709900 ft³
